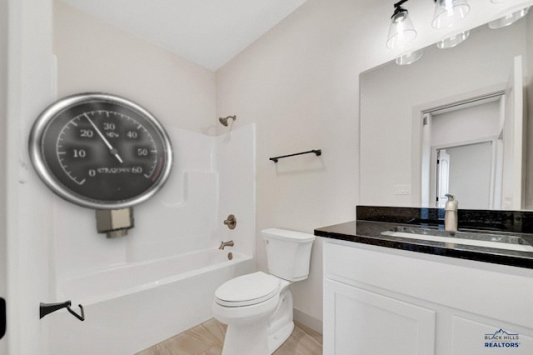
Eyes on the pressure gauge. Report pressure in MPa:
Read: 24 MPa
